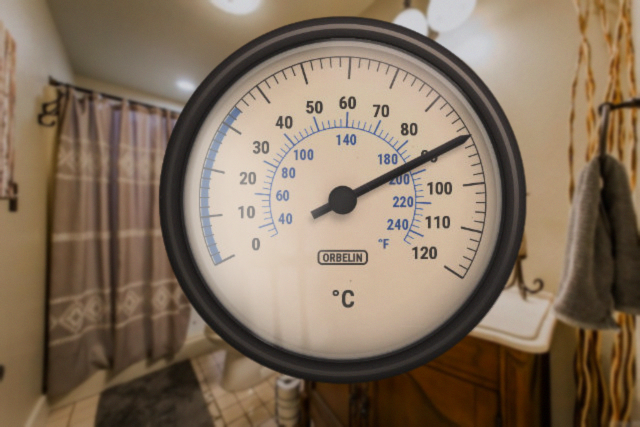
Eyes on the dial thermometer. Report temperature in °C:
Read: 90 °C
